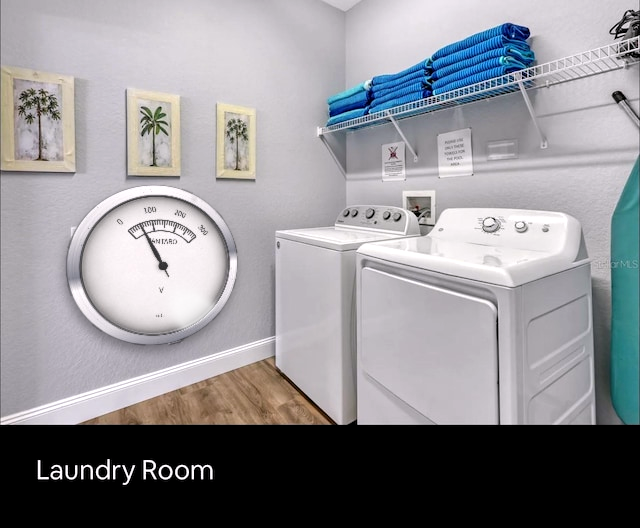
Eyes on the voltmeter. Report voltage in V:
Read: 50 V
